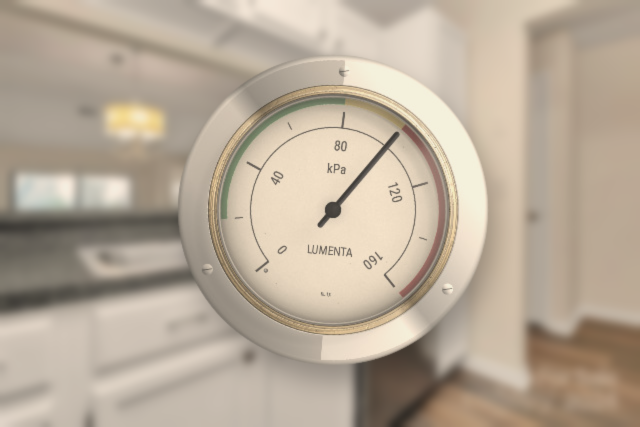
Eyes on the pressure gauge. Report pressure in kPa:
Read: 100 kPa
